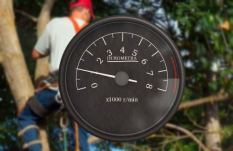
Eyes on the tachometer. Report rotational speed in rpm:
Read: 1000 rpm
